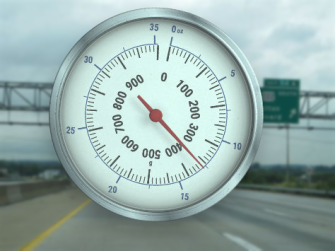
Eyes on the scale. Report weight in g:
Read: 360 g
